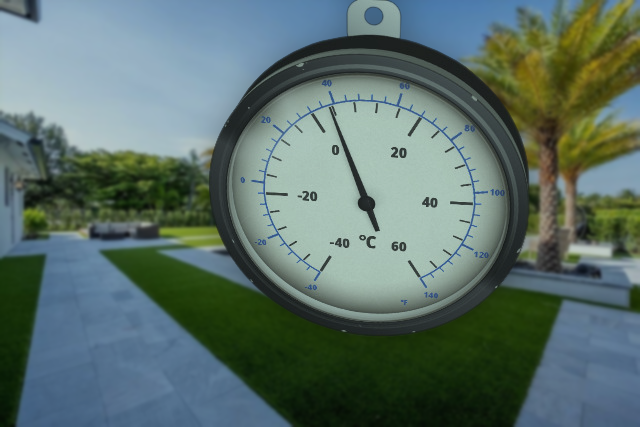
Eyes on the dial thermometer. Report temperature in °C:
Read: 4 °C
